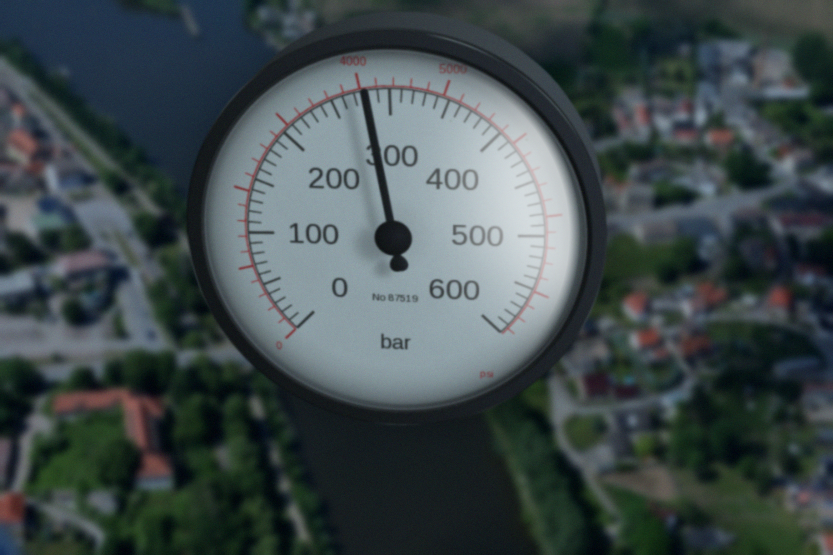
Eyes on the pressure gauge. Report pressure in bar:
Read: 280 bar
